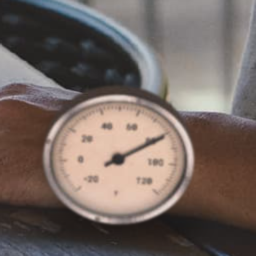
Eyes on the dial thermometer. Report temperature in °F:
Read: 80 °F
